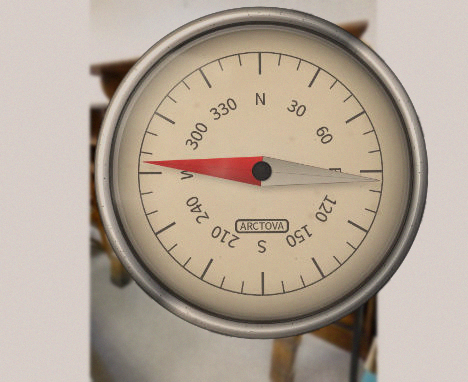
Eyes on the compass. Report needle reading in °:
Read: 275 °
